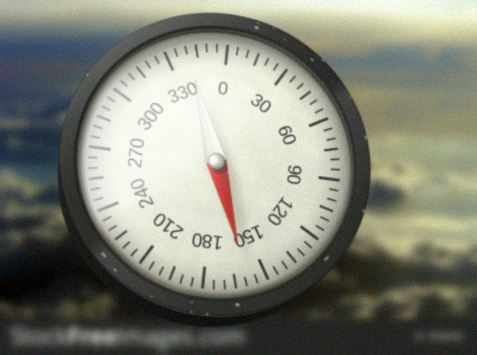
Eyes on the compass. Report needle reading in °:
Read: 160 °
